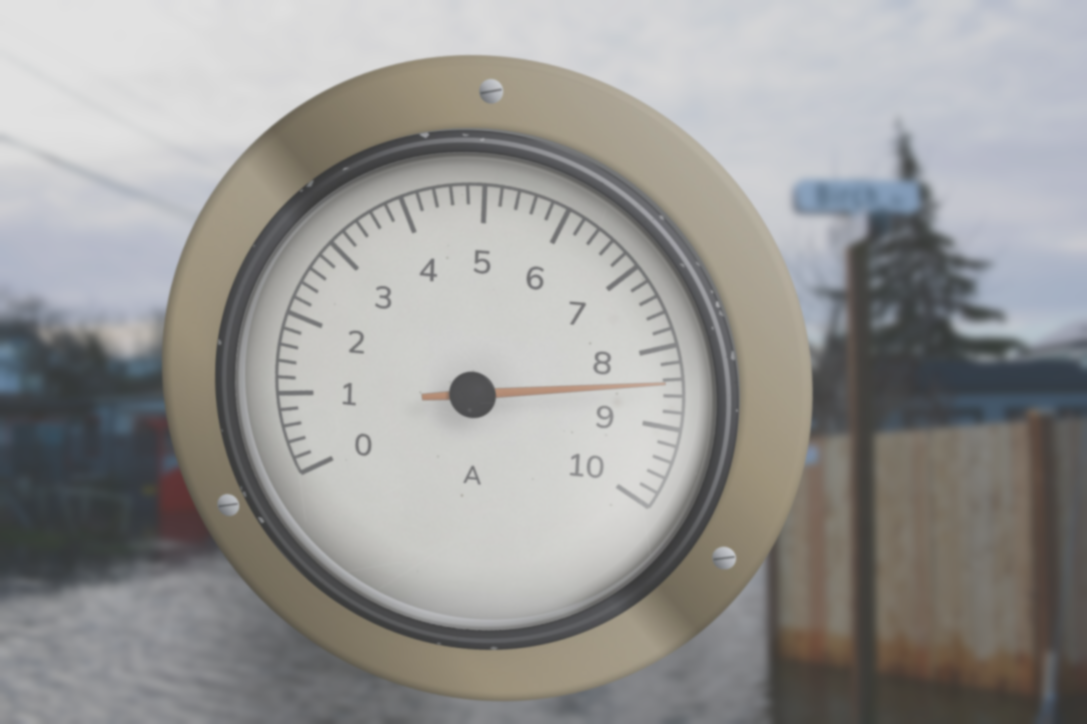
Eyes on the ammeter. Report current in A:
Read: 8.4 A
